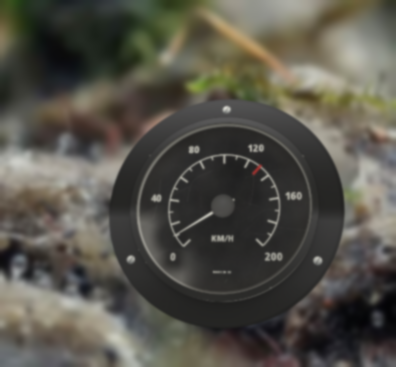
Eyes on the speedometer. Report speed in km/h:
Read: 10 km/h
